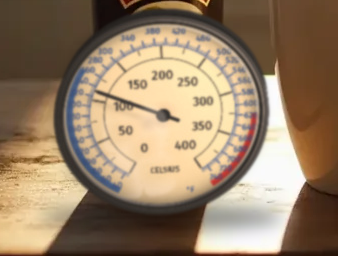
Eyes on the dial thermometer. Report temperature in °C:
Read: 112.5 °C
